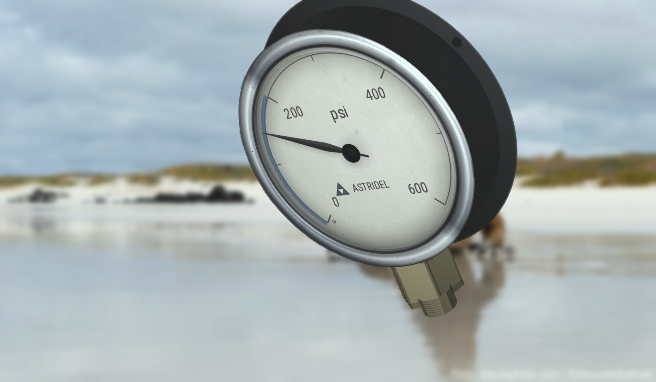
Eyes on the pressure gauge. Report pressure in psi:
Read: 150 psi
